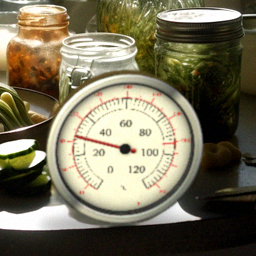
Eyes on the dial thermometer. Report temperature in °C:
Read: 30 °C
